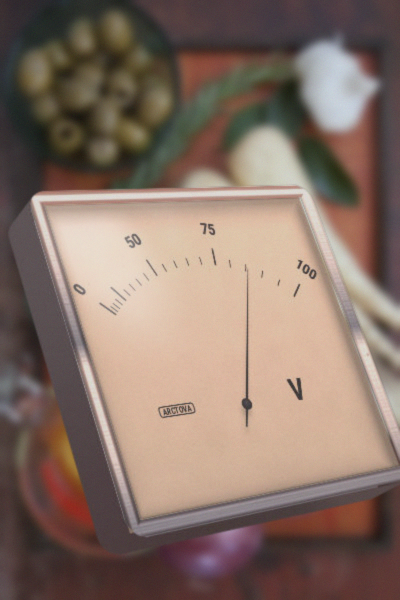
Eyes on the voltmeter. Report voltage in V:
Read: 85 V
